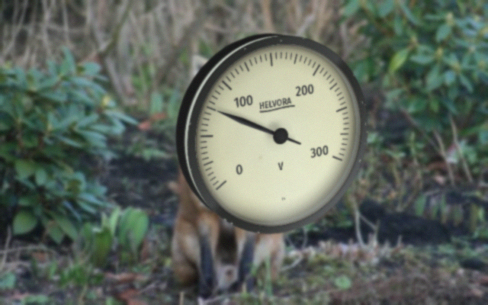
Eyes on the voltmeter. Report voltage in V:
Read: 75 V
